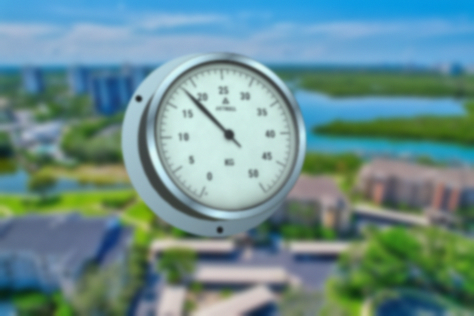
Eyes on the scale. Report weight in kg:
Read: 18 kg
